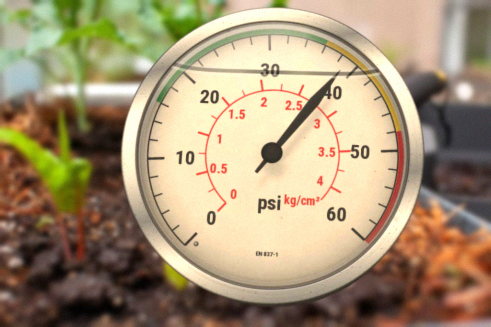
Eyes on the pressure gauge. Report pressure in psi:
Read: 39 psi
